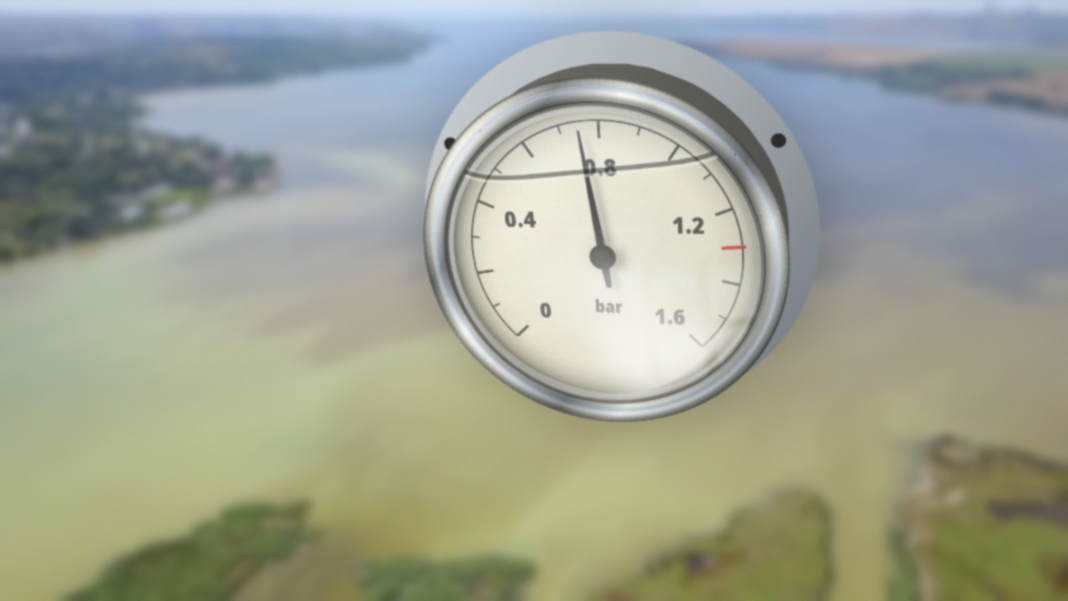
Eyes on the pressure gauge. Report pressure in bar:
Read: 0.75 bar
